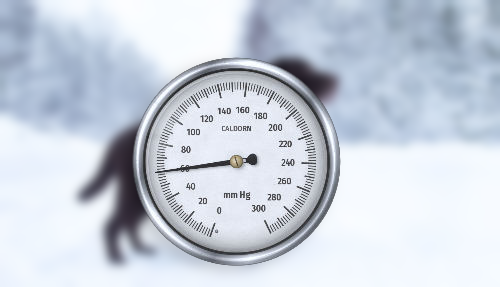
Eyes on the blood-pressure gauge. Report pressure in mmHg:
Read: 60 mmHg
